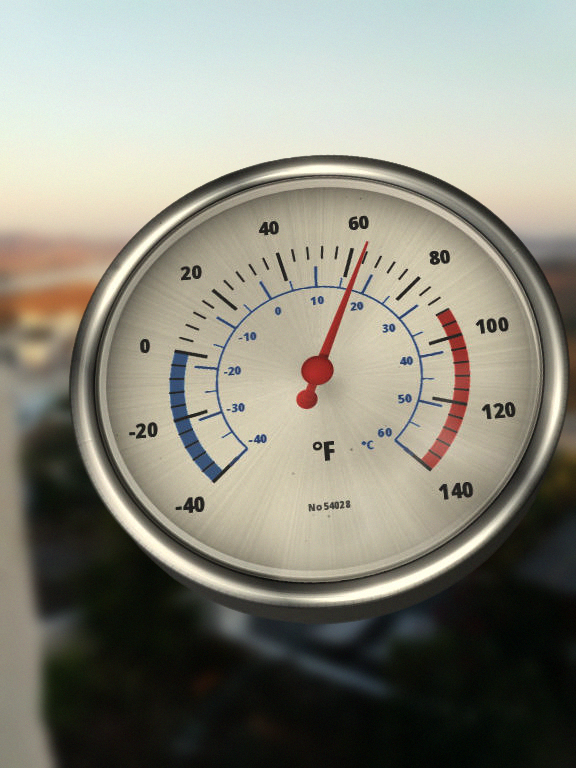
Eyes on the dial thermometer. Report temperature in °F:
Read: 64 °F
